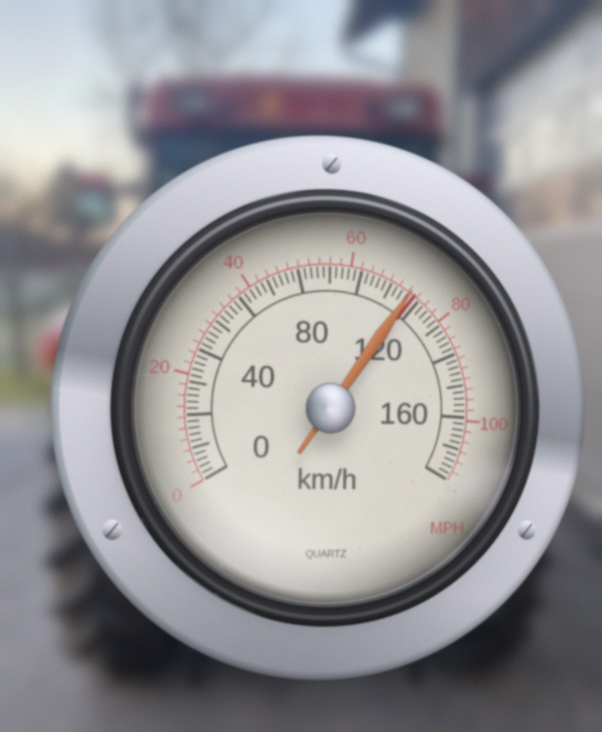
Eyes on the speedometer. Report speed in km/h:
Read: 116 km/h
